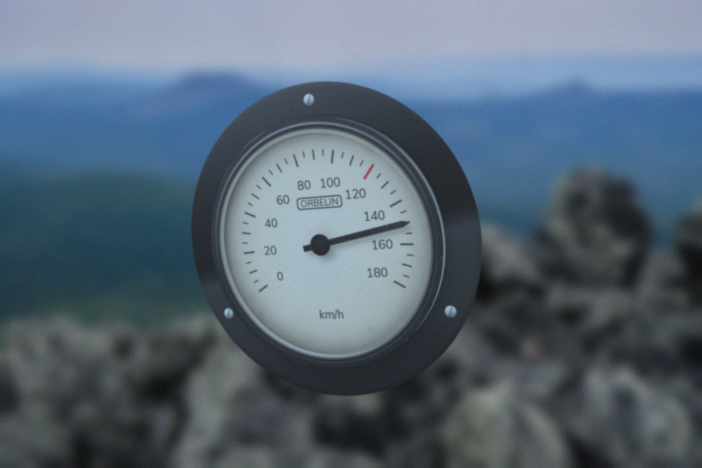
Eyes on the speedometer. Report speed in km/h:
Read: 150 km/h
